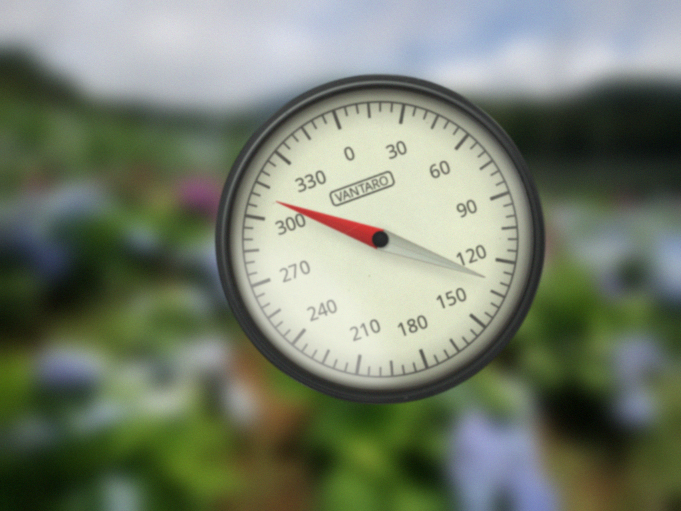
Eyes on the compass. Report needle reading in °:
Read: 310 °
